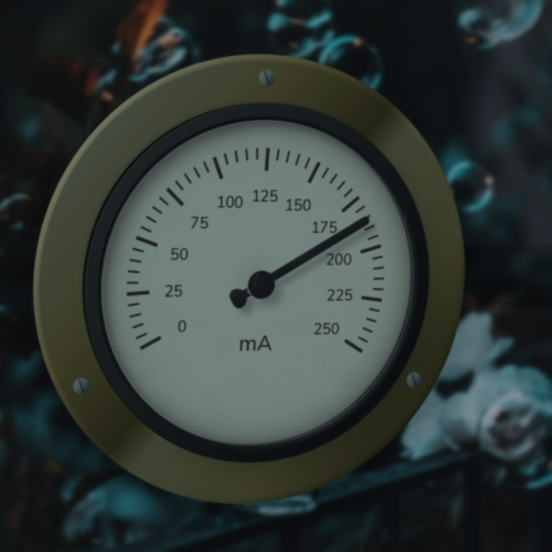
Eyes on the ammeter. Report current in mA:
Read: 185 mA
